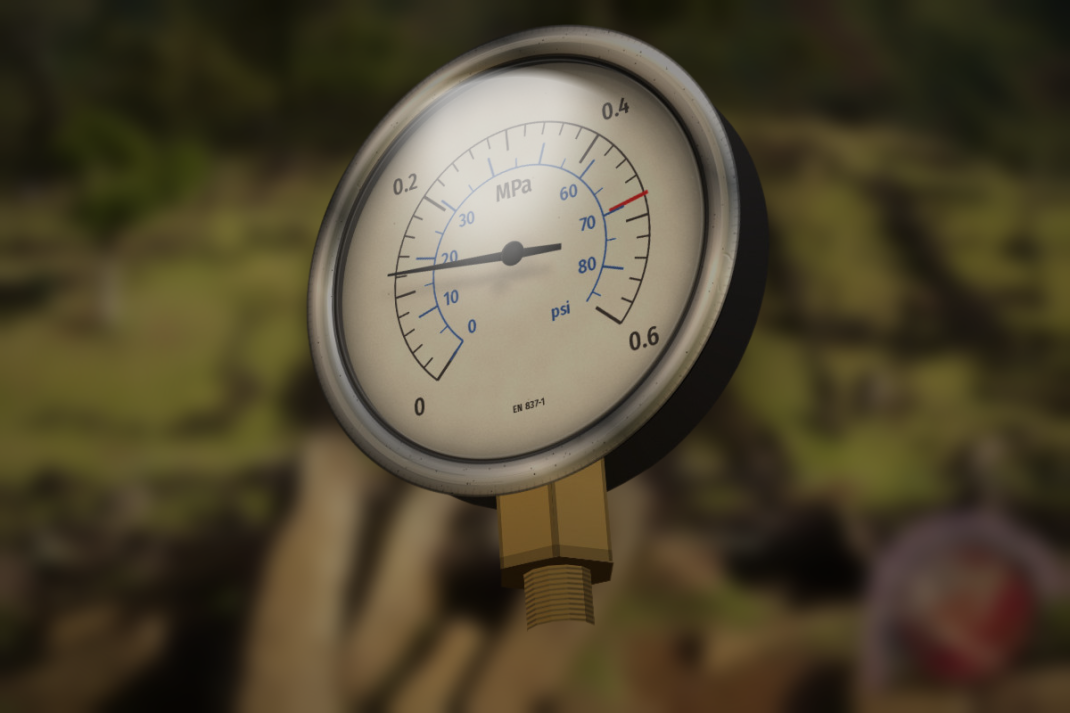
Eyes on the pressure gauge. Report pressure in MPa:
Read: 0.12 MPa
